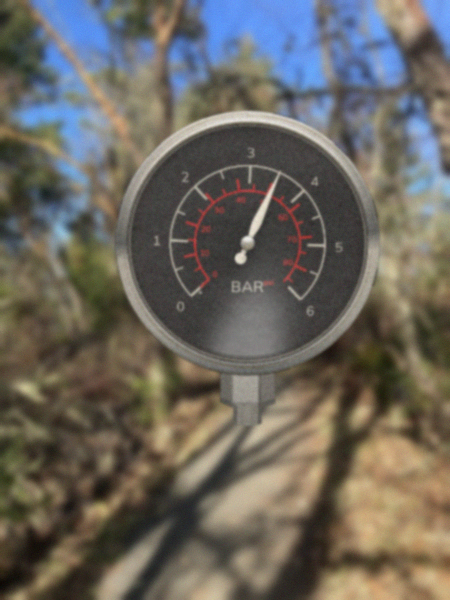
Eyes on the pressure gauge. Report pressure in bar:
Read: 3.5 bar
